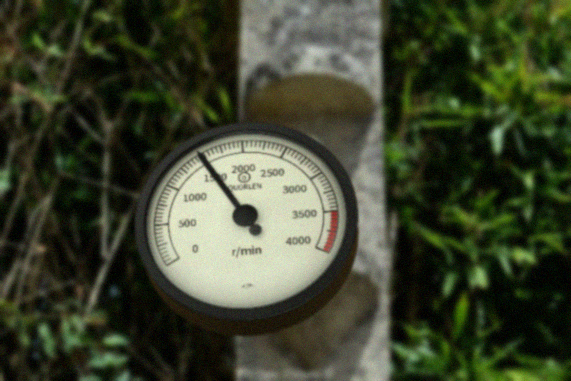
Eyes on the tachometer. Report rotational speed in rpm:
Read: 1500 rpm
